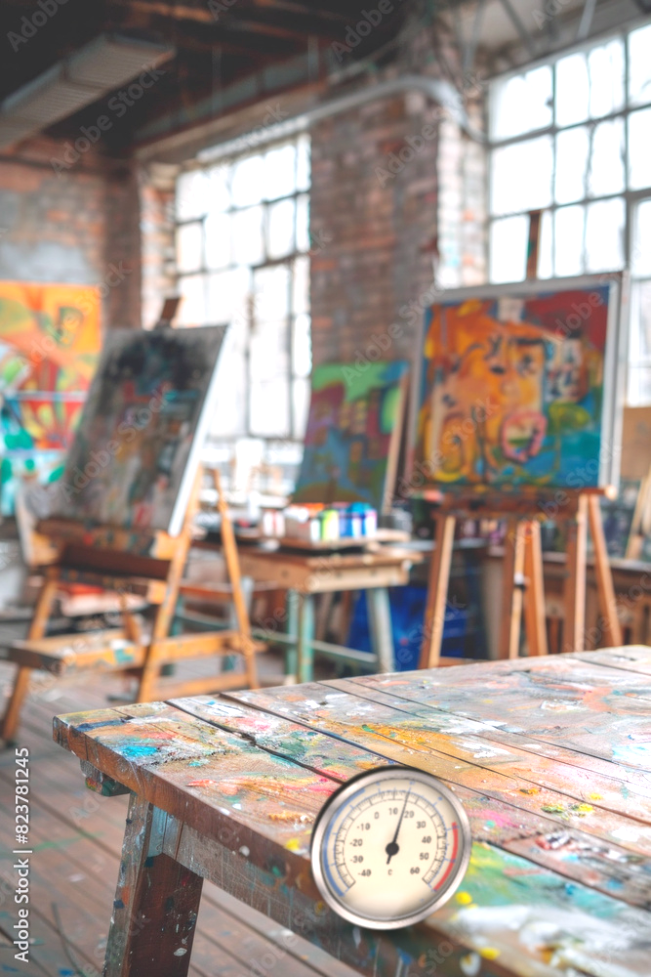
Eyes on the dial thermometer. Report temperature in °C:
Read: 15 °C
